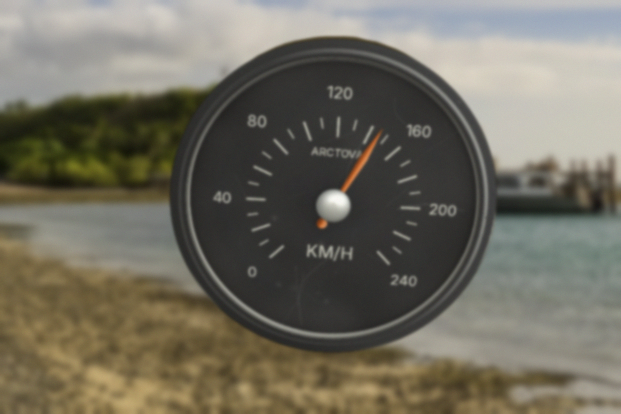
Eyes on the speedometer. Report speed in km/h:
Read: 145 km/h
